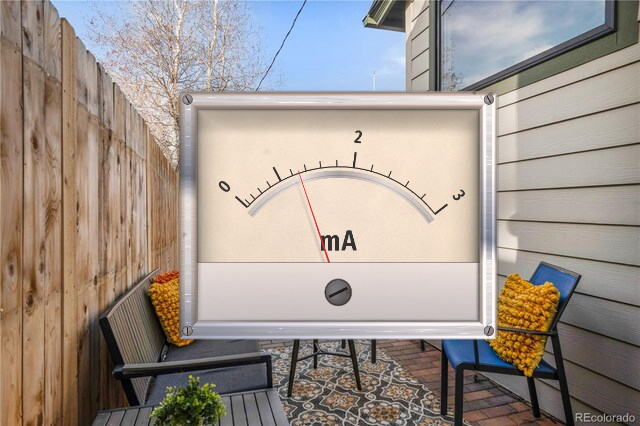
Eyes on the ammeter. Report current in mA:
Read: 1.3 mA
